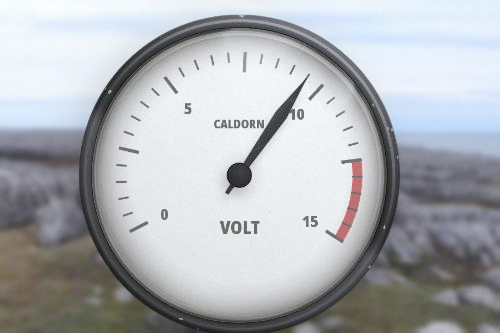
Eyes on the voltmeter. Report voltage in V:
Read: 9.5 V
